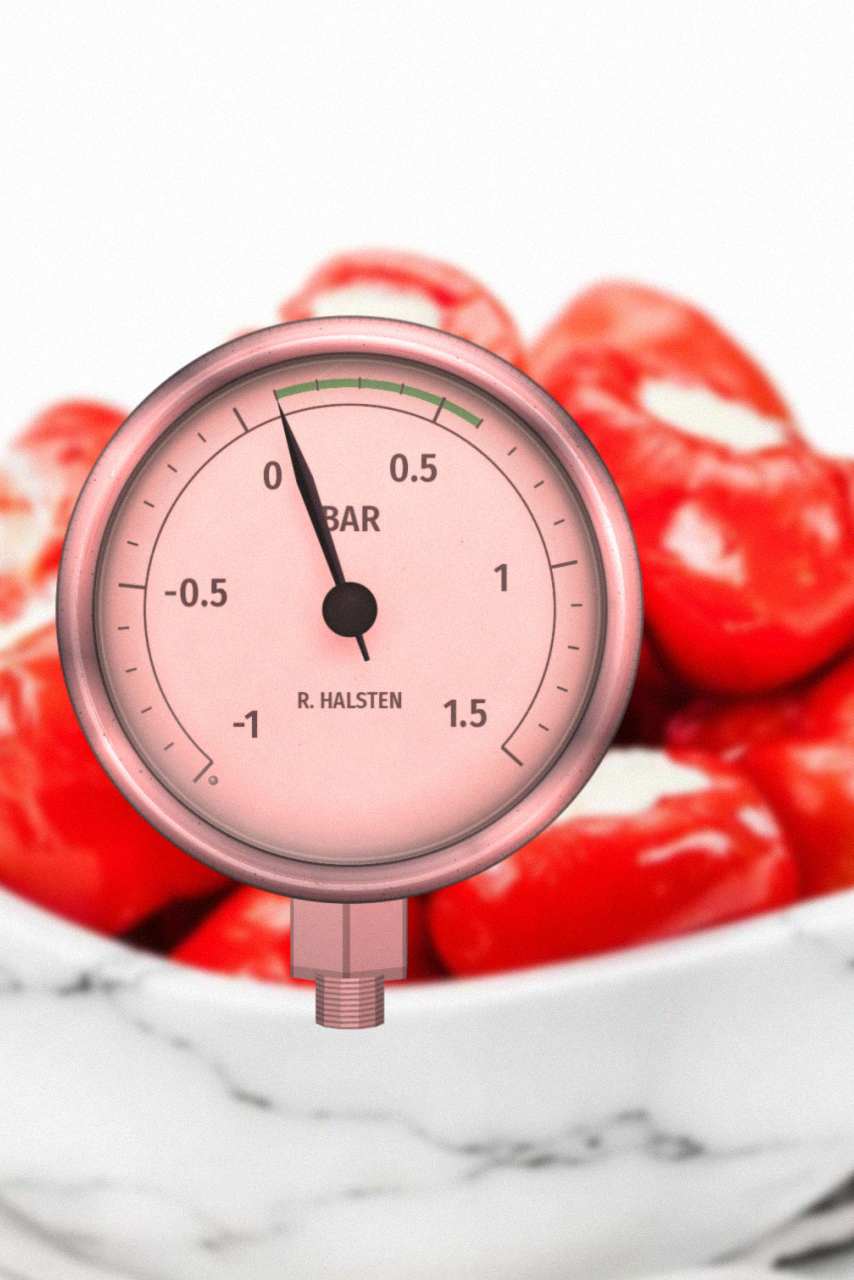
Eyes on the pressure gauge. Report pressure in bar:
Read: 0.1 bar
